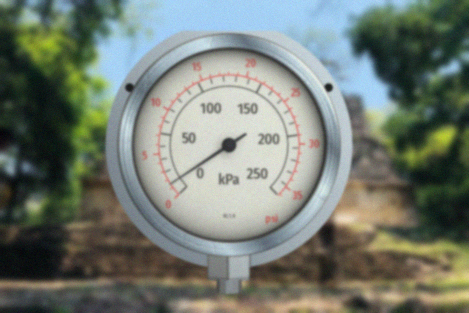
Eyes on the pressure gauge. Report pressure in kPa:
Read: 10 kPa
